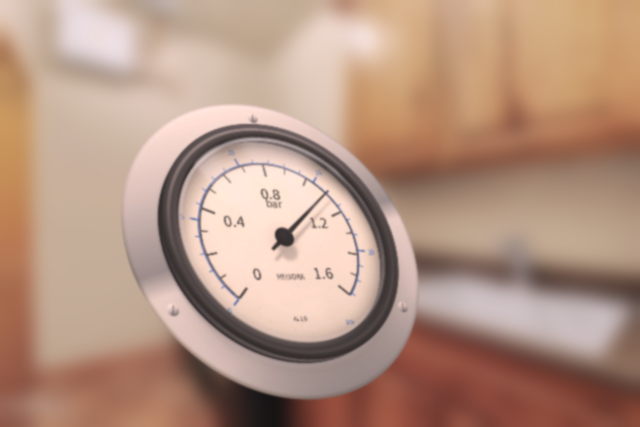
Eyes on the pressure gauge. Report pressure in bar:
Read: 1.1 bar
